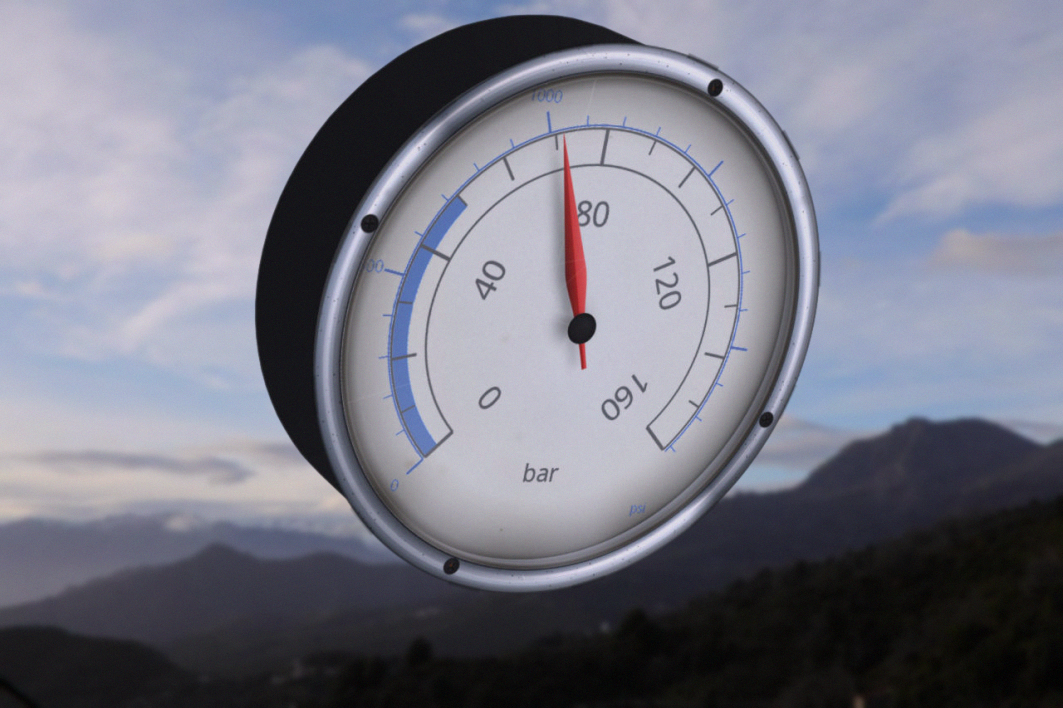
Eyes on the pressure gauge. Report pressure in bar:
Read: 70 bar
